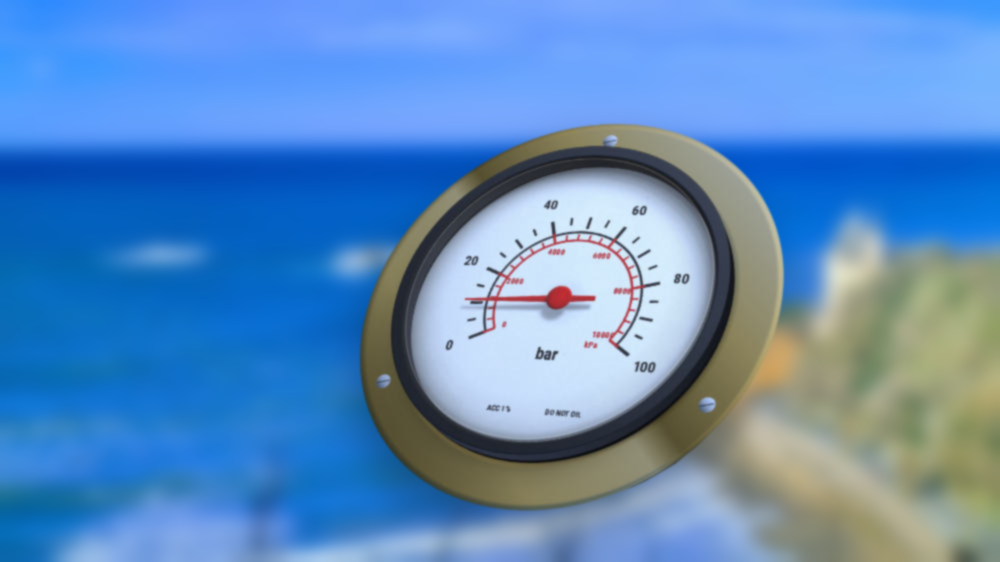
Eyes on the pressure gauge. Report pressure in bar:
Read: 10 bar
